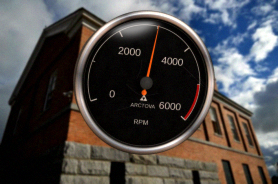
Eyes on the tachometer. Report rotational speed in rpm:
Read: 3000 rpm
